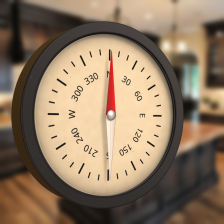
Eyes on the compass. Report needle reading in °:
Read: 0 °
